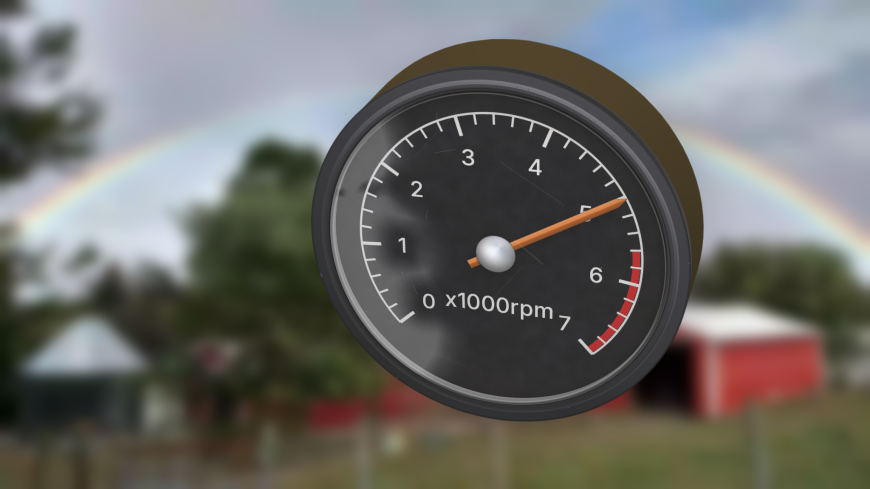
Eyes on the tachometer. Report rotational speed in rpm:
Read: 5000 rpm
